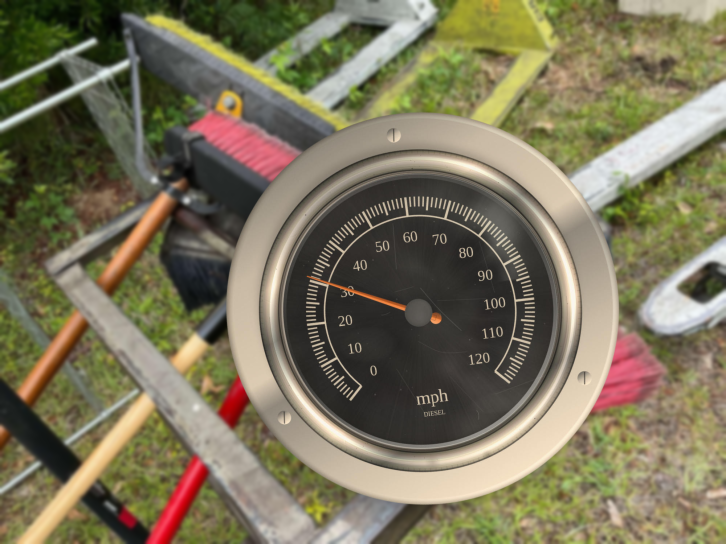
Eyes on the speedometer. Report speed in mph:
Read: 31 mph
